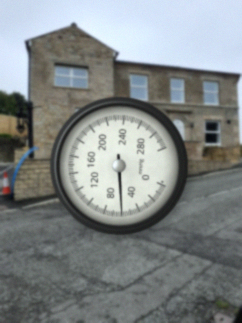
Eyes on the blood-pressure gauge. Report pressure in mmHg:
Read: 60 mmHg
